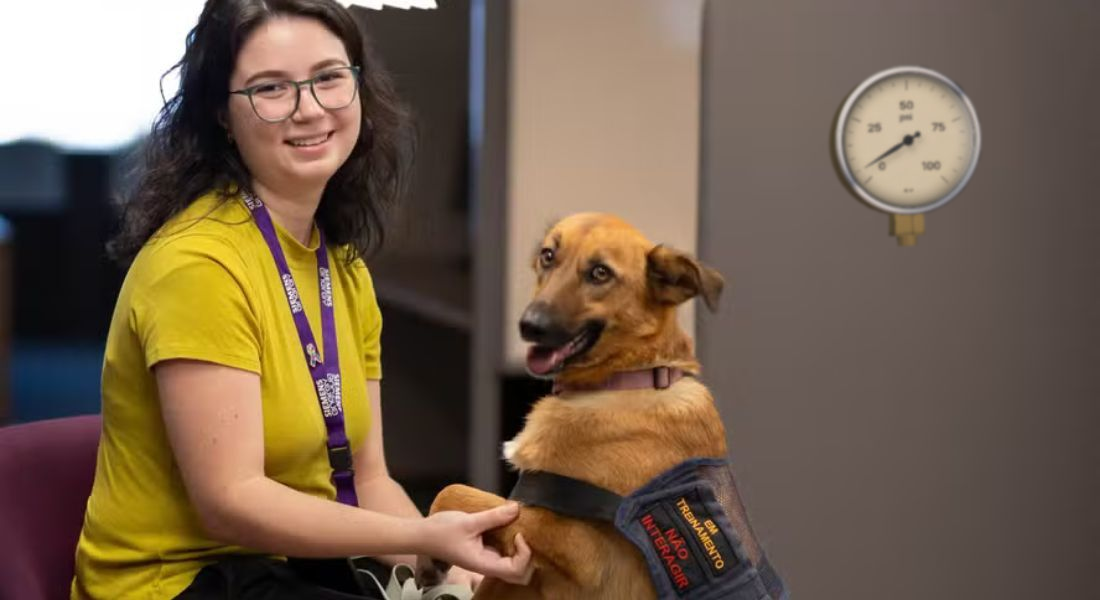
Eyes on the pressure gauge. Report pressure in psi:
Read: 5 psi
